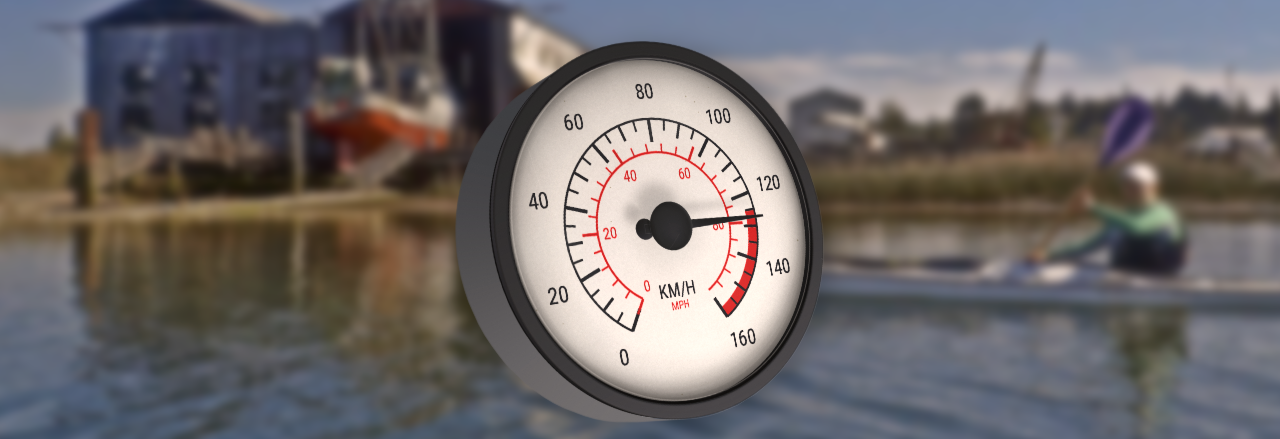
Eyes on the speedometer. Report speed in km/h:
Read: 127.5 km/h
